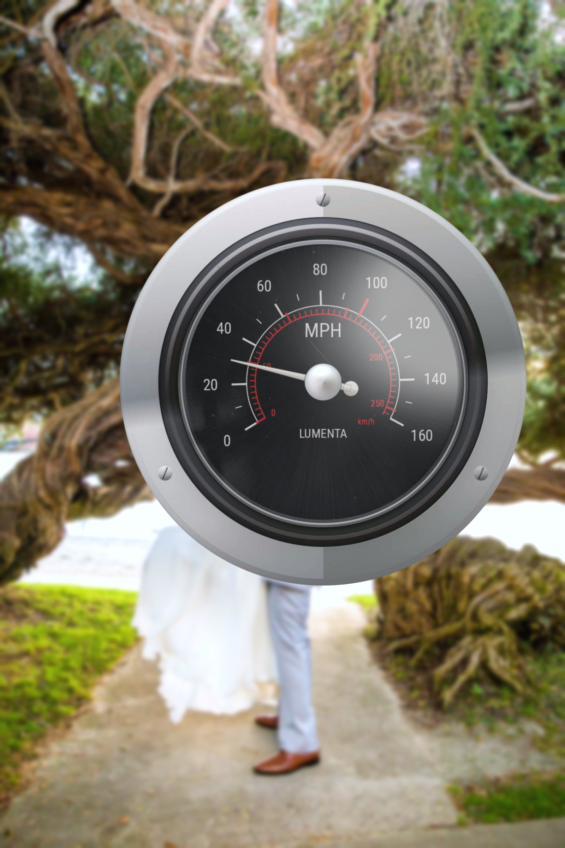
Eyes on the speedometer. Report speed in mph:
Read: 30 mph
